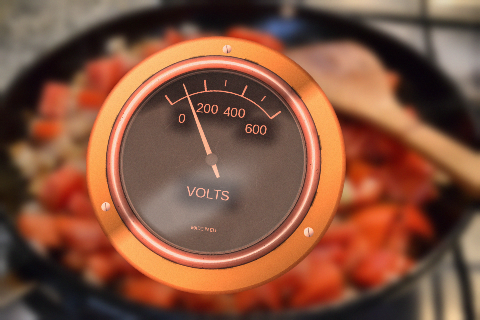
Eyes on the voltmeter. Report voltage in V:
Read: 100 V
